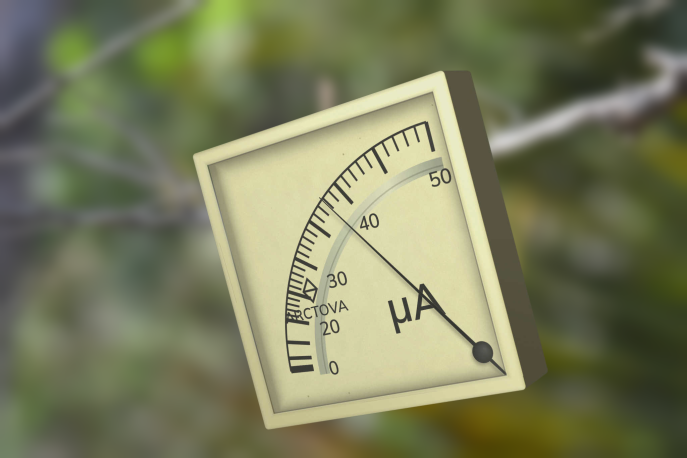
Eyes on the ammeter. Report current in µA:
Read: 38 µA
